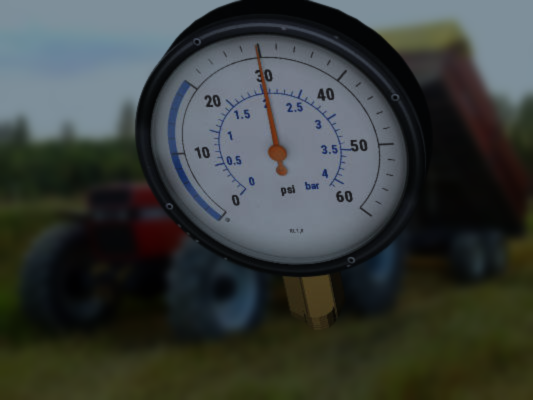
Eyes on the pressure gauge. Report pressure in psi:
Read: 30 psi
